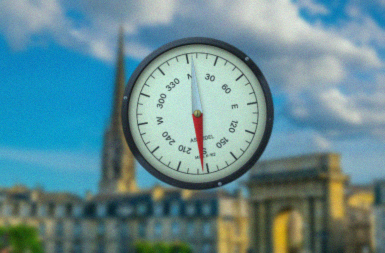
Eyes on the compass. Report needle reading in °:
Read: 185 °
